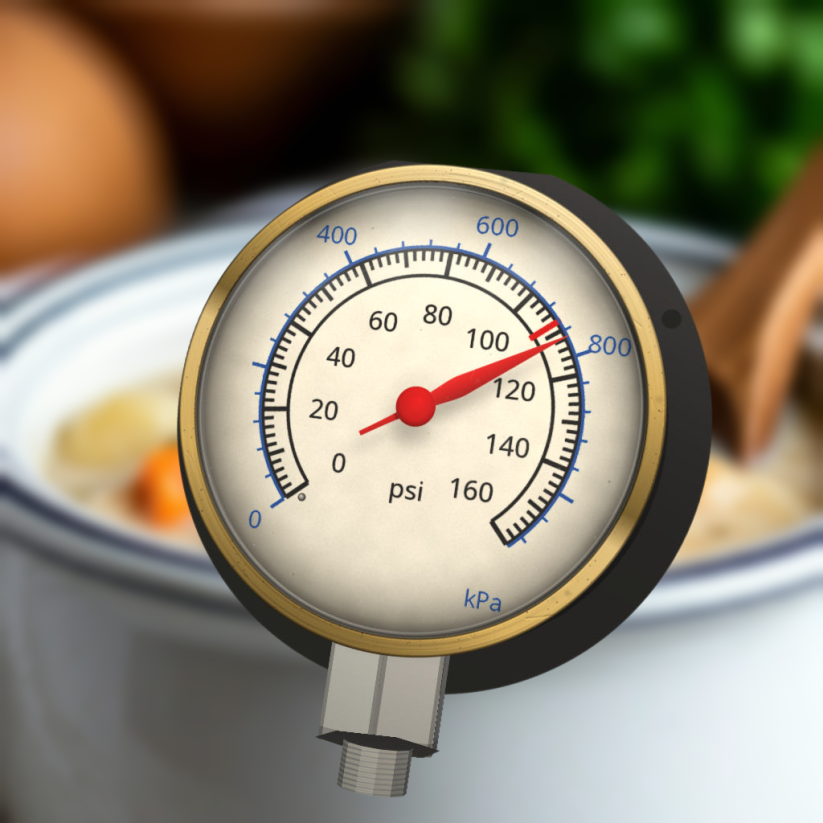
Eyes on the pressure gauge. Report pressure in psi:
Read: 112 psi
